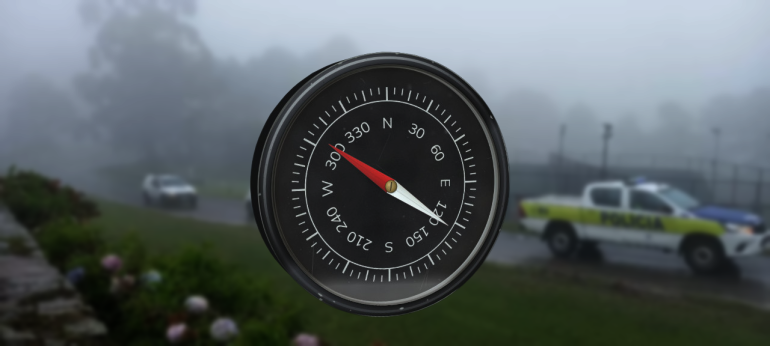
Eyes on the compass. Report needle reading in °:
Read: 305 °
